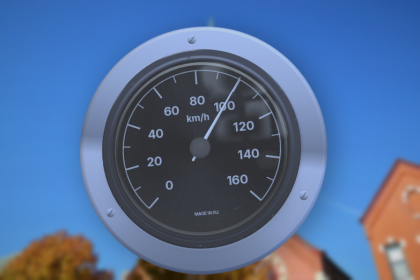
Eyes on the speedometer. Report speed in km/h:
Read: 100 km/h
